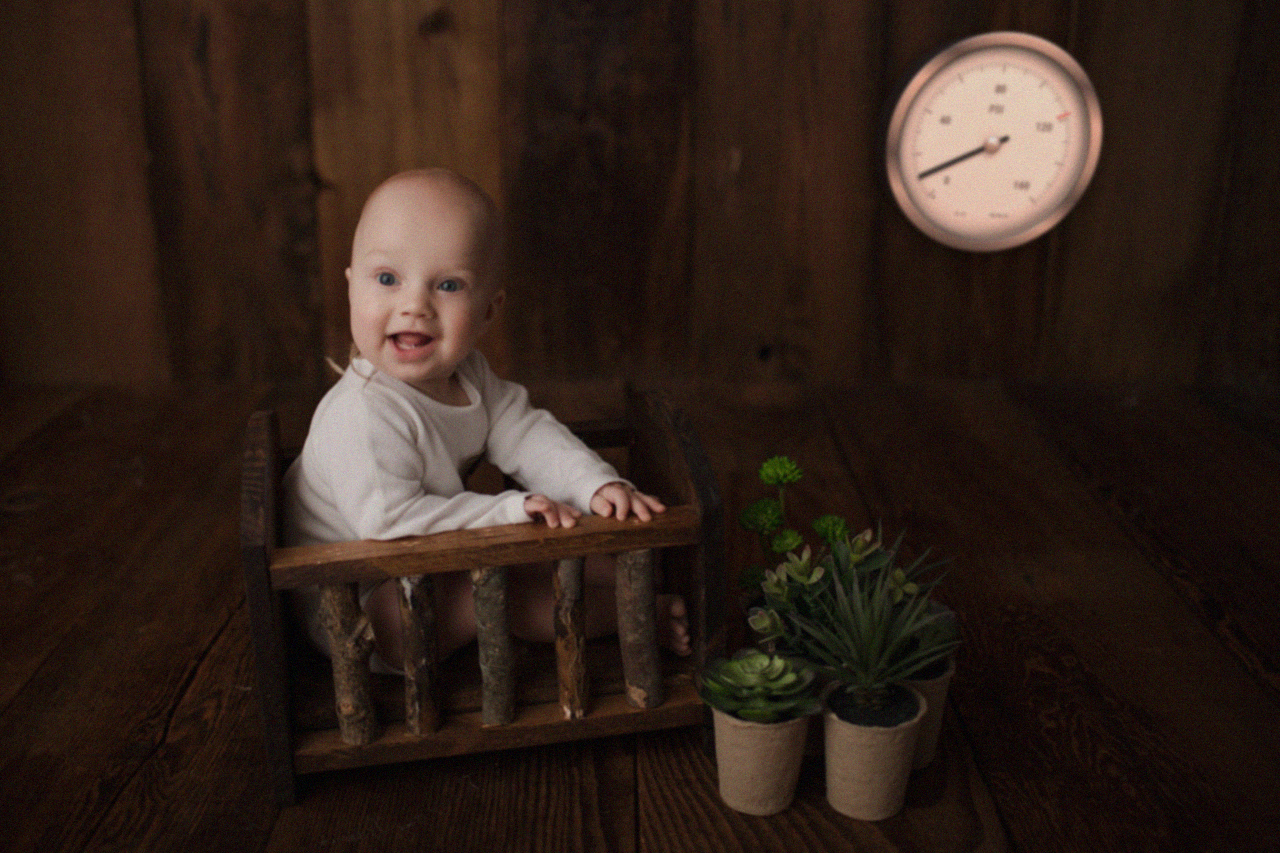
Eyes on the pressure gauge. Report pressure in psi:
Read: 10 psi
